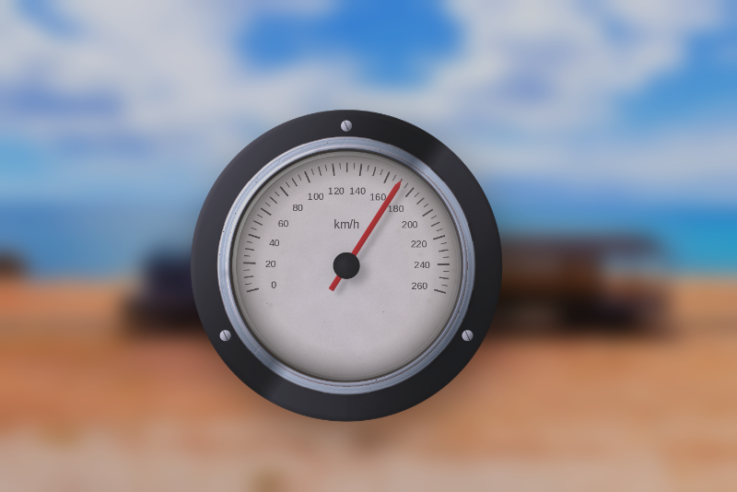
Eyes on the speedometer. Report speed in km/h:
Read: 170 km/h
